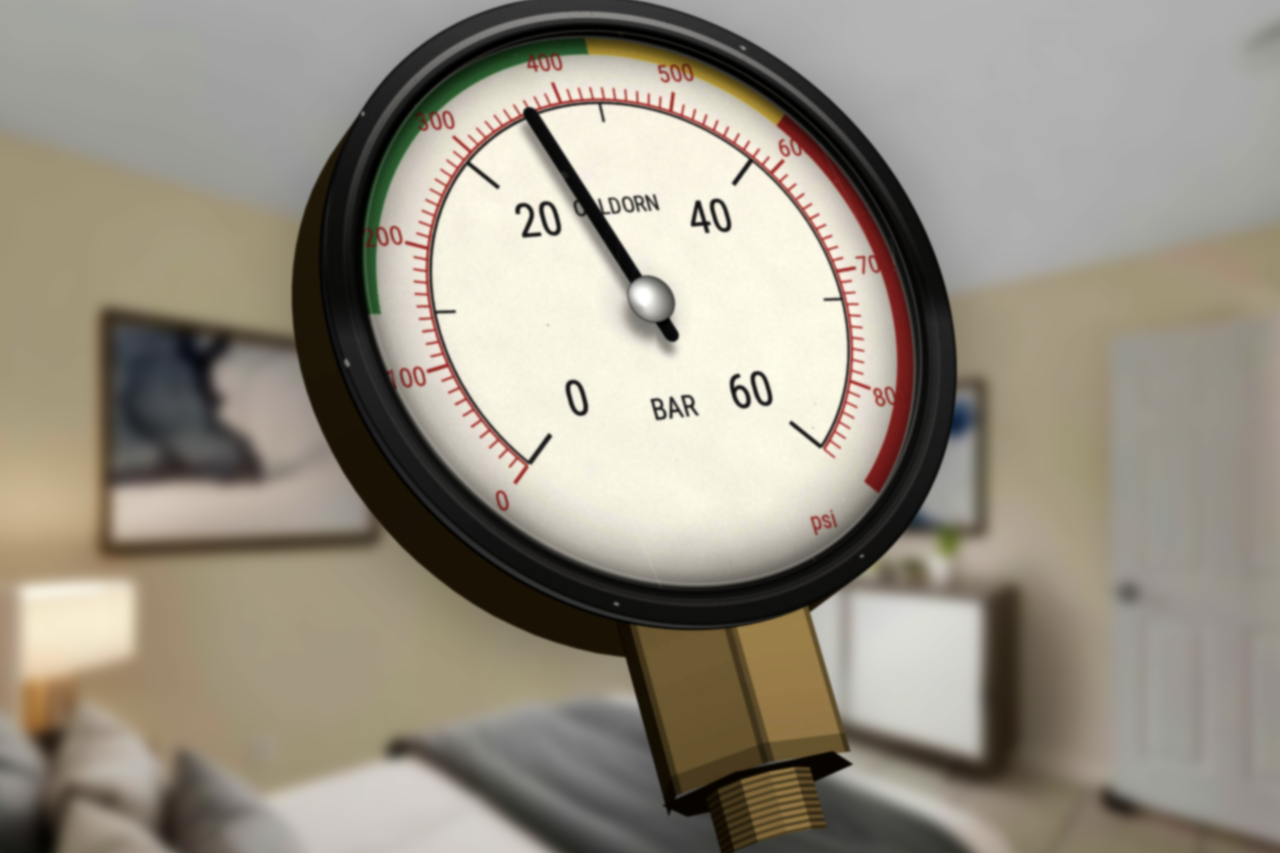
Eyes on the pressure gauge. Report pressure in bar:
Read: 25 bar
